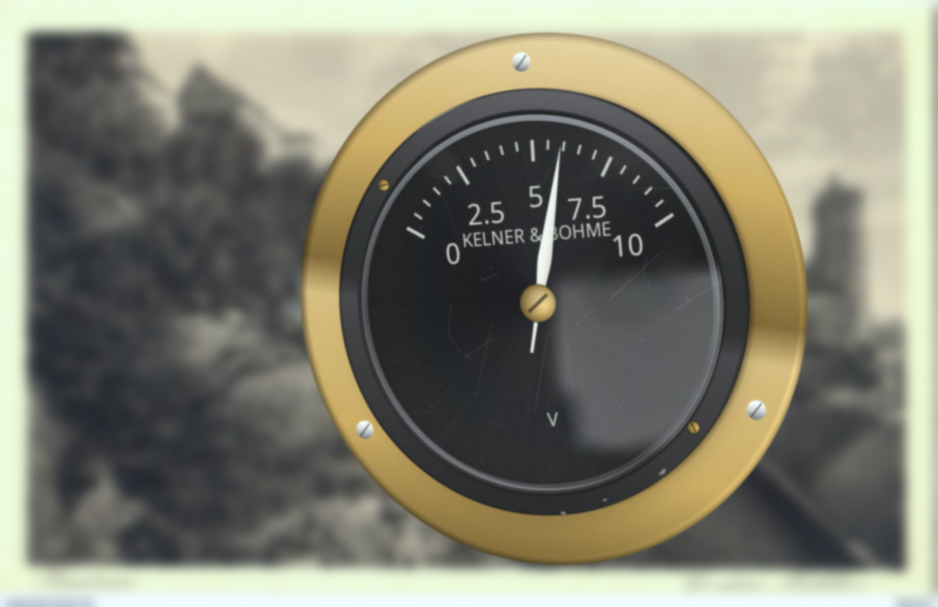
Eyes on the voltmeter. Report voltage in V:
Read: 6 V
